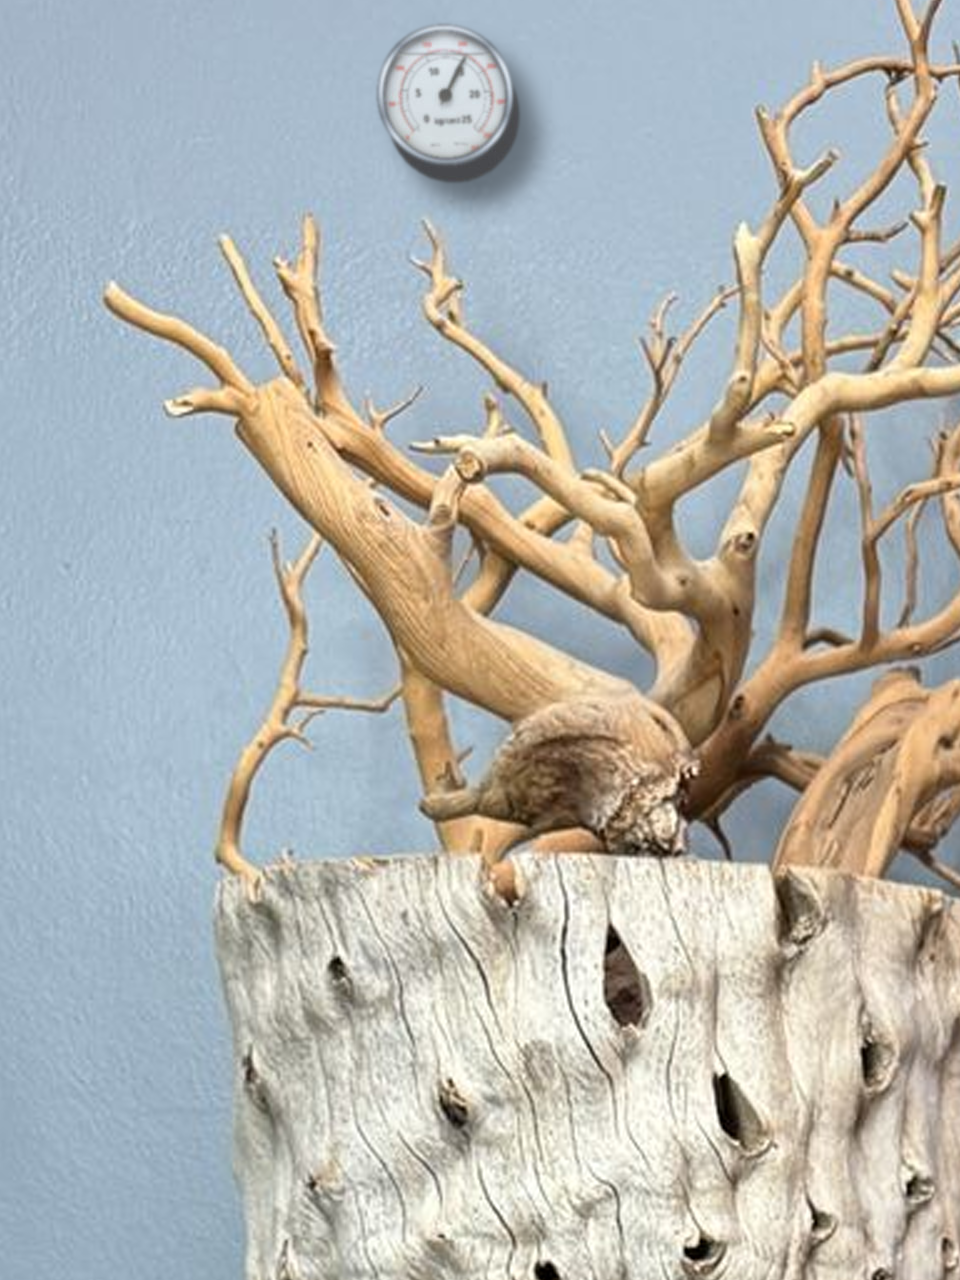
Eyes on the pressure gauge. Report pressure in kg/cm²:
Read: 15 kg/cm²
